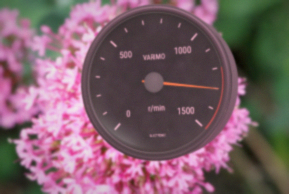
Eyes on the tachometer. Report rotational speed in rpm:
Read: 1300 rpm
